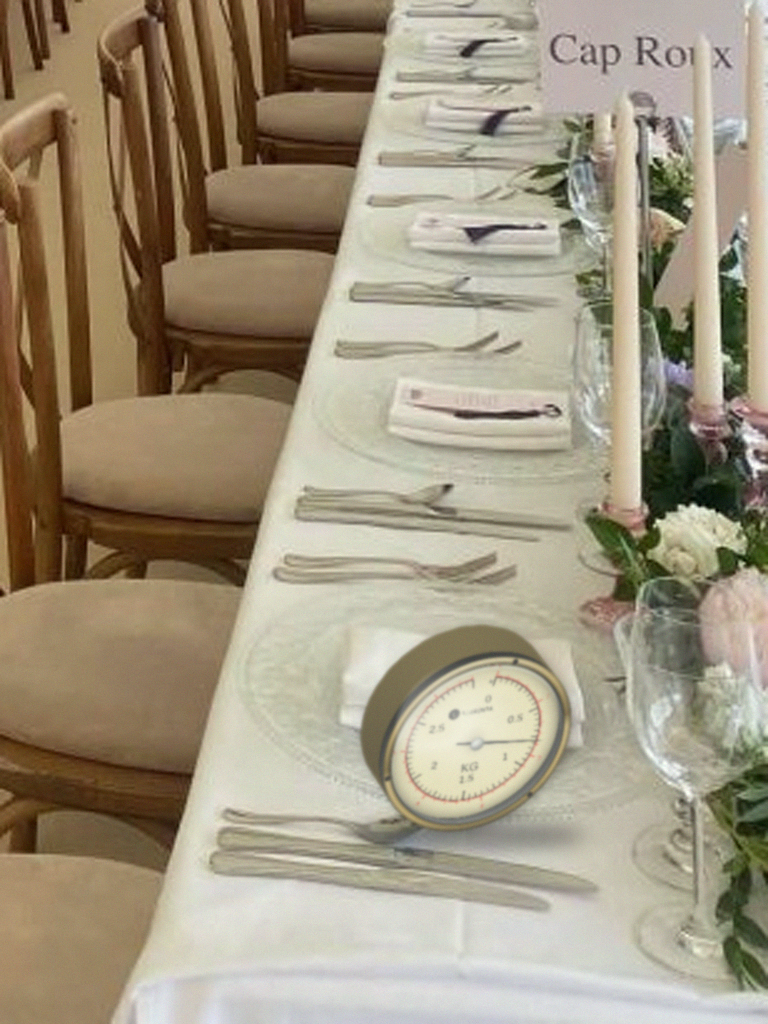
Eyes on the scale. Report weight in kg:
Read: 0.75 kg
